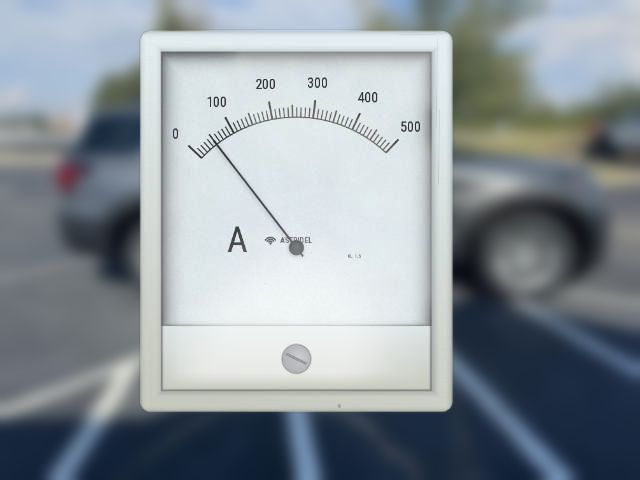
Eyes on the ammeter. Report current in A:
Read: 50 A
